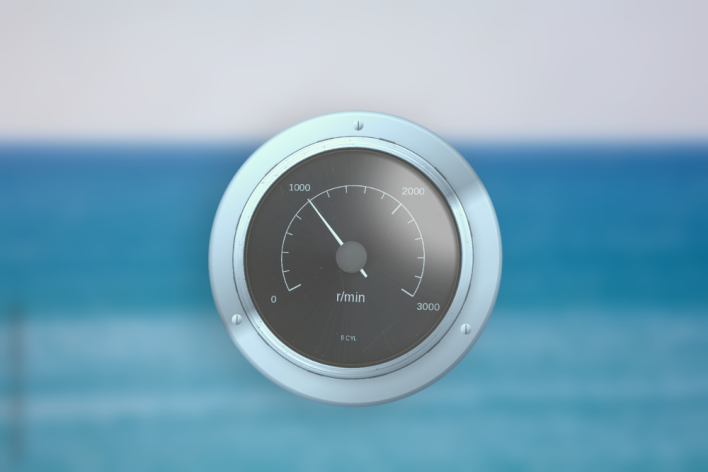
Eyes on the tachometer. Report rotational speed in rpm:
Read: 1000 rpm
